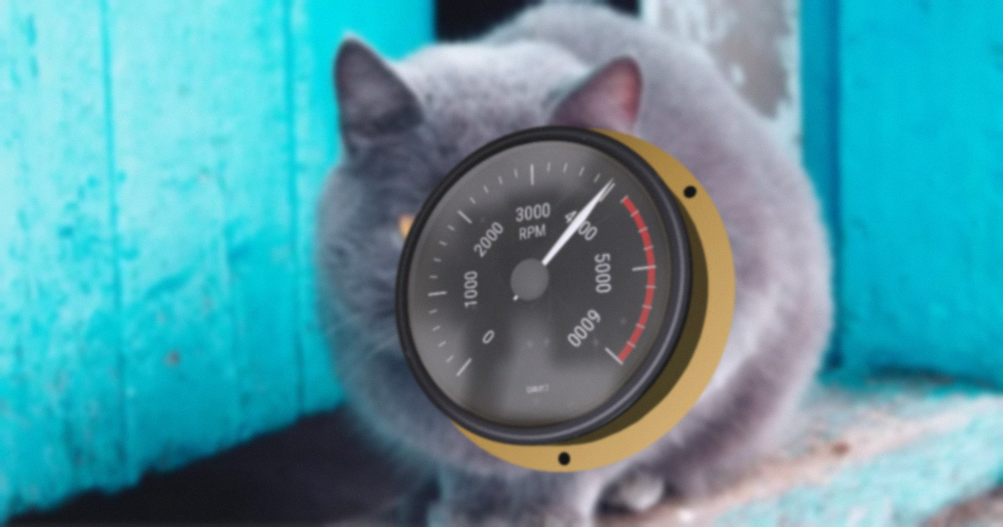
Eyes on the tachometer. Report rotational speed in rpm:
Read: 4000 rpm
